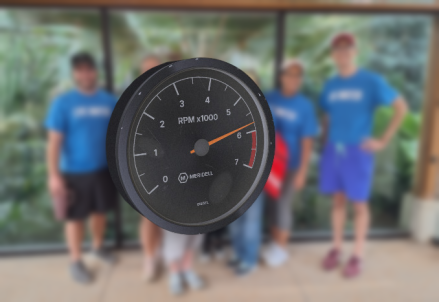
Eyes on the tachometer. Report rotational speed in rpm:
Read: 5750 rpm
